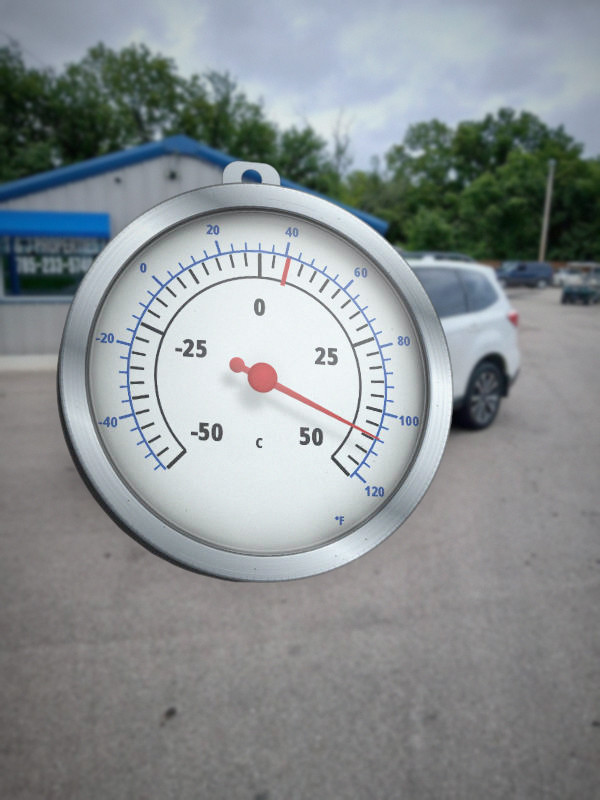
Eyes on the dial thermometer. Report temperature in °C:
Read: 42.5 °C
